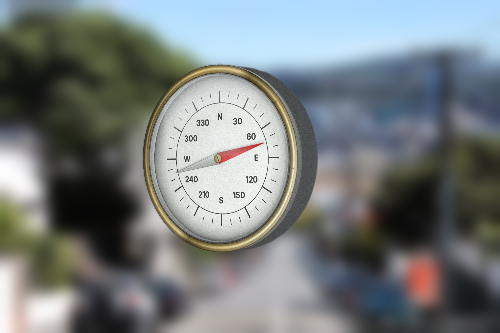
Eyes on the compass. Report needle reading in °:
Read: 75 °
